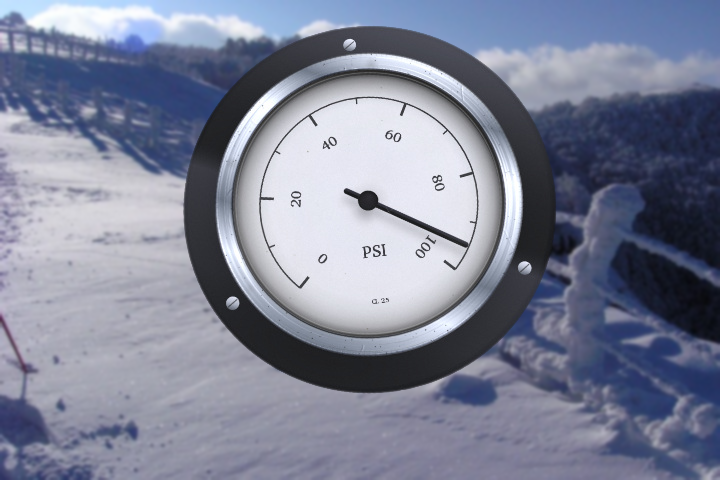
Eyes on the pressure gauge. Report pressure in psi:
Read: 95 psi
